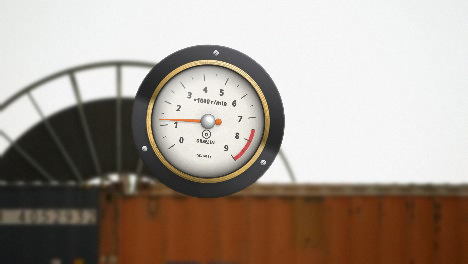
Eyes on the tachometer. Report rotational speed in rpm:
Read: 1250 rpm
